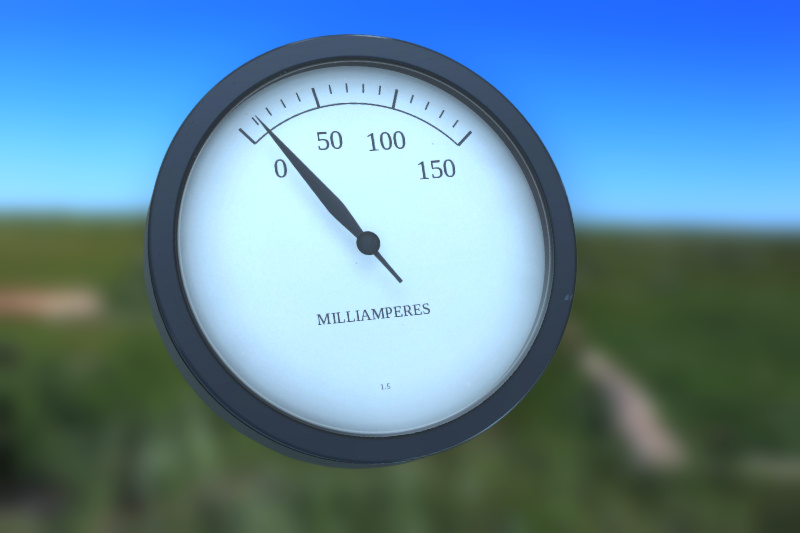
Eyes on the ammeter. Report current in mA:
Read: 10 mA
